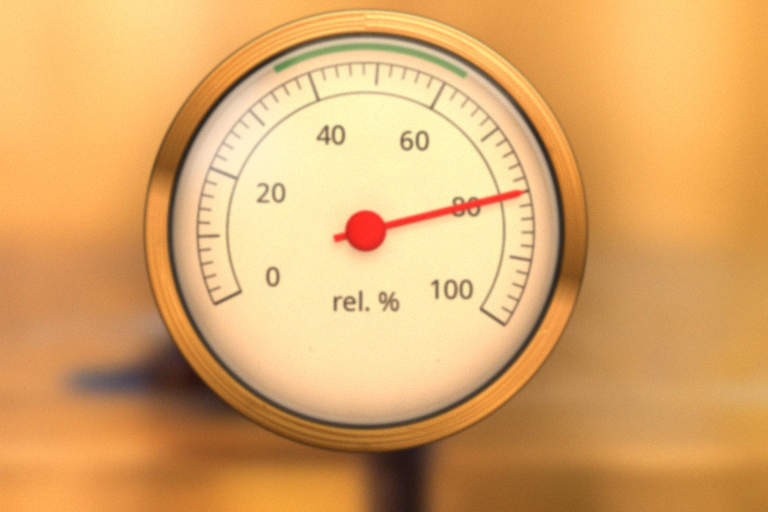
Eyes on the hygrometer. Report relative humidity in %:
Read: 80 %
